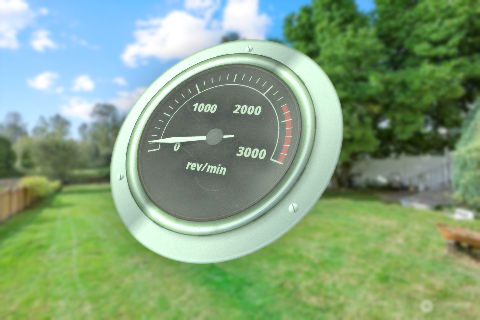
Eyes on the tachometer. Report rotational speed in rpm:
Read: 100 rpm
